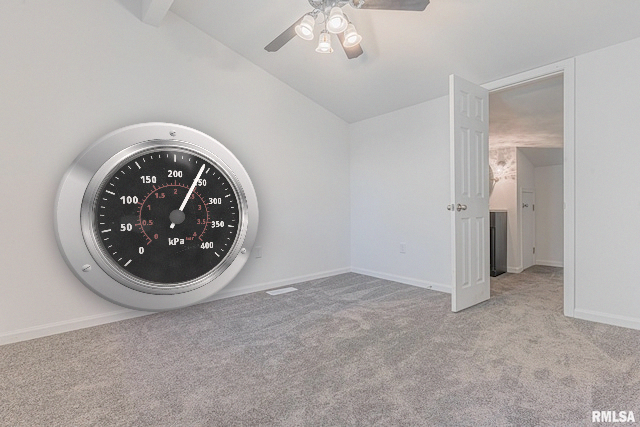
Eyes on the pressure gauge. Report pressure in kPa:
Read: 240 kPa
